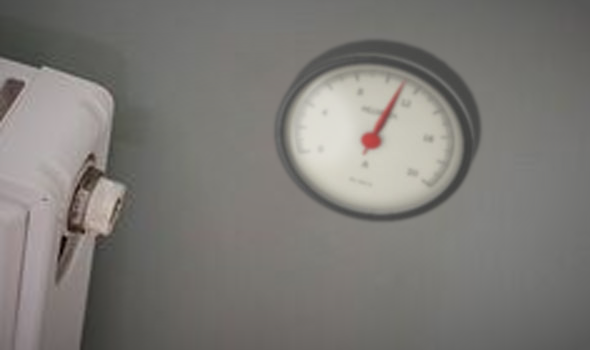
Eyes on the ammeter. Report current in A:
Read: 11 A
